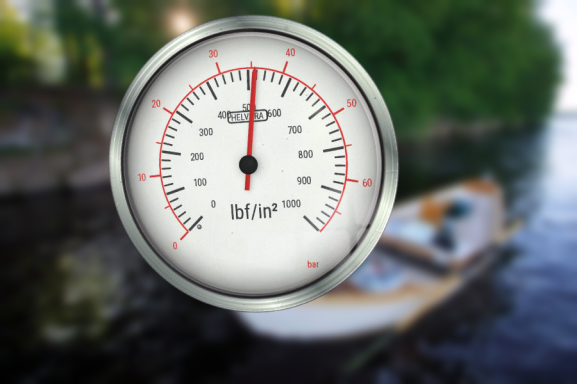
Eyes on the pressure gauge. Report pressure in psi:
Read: 520 psi
